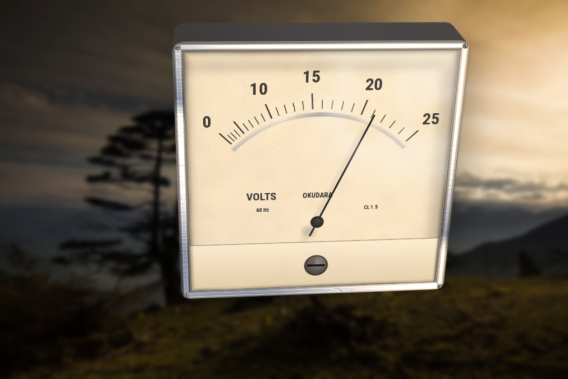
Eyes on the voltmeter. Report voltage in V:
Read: 21 V
